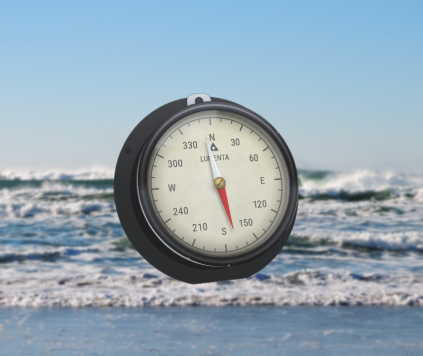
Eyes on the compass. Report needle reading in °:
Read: 170 °
